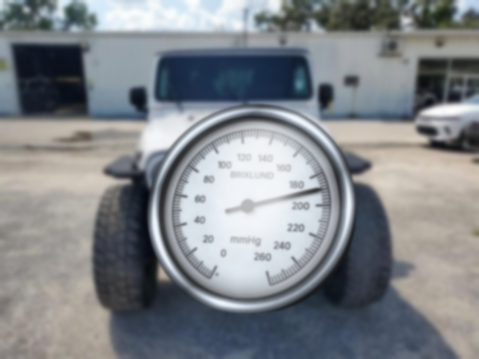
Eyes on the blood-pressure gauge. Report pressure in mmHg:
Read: 190 mmHg
